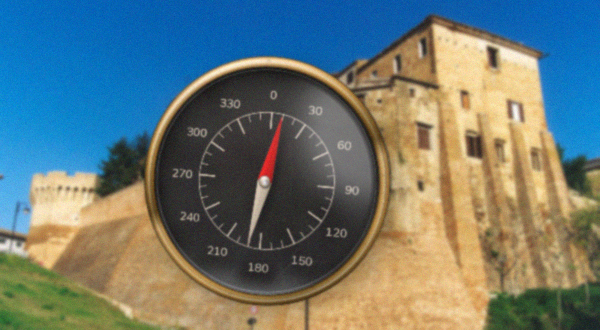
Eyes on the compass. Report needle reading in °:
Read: 10 °
